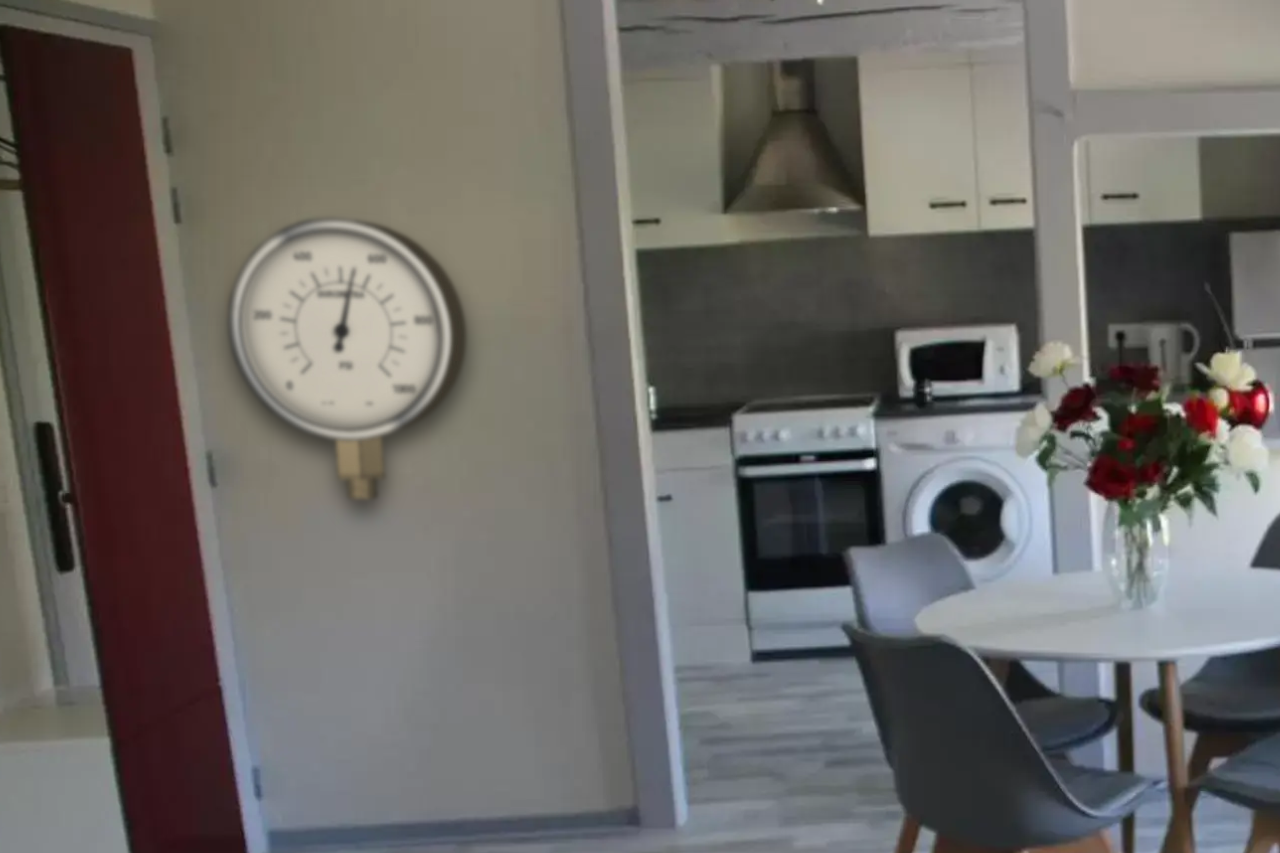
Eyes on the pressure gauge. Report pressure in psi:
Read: 550 psi
